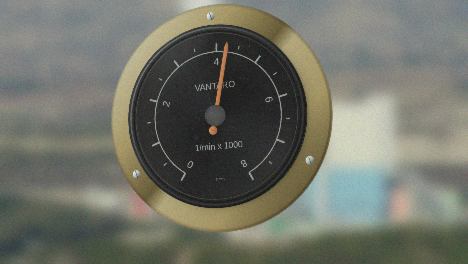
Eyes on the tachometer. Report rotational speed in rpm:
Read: 4250 rpm
